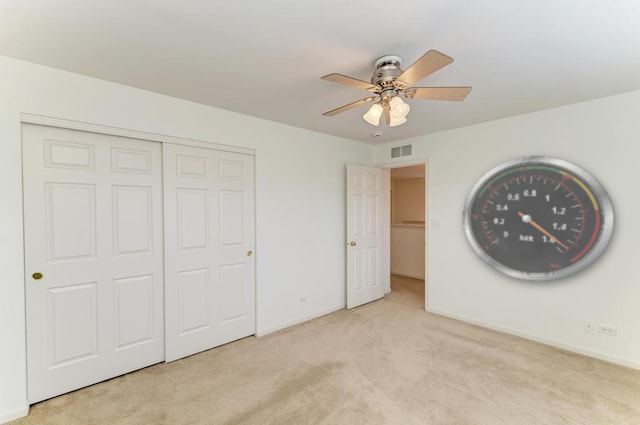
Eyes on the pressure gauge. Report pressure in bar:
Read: 1.55 bar
